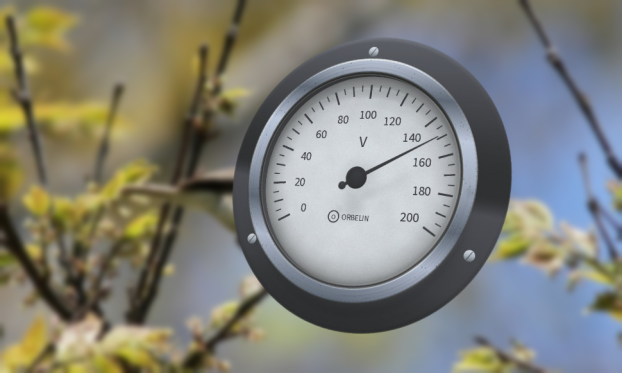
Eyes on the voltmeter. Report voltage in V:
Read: 150 V
